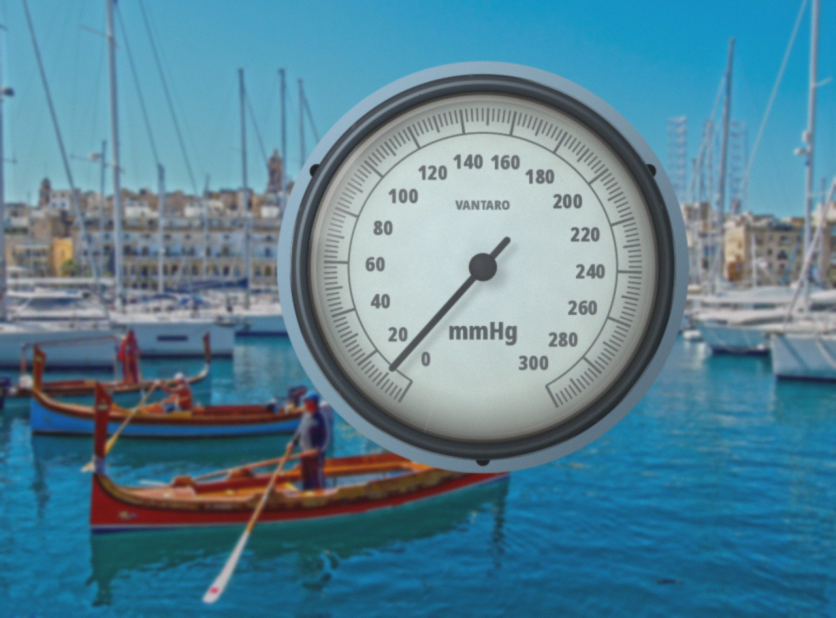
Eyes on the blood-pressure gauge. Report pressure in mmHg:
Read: 10 mmHg
